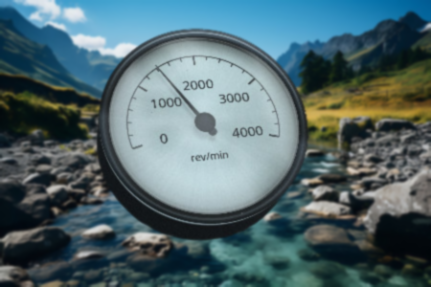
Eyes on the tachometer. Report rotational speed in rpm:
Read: 1400 rpm
